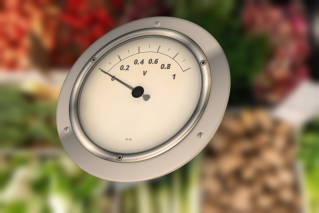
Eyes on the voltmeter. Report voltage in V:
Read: 0 V
